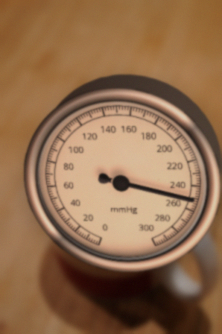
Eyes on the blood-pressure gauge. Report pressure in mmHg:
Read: 250 mmHg
